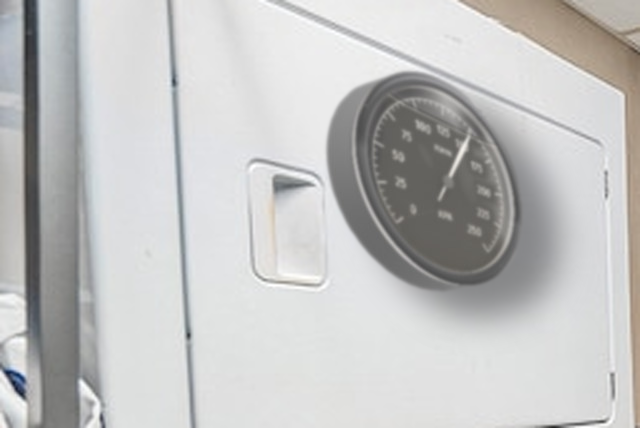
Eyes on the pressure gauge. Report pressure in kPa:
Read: 150 kPa
